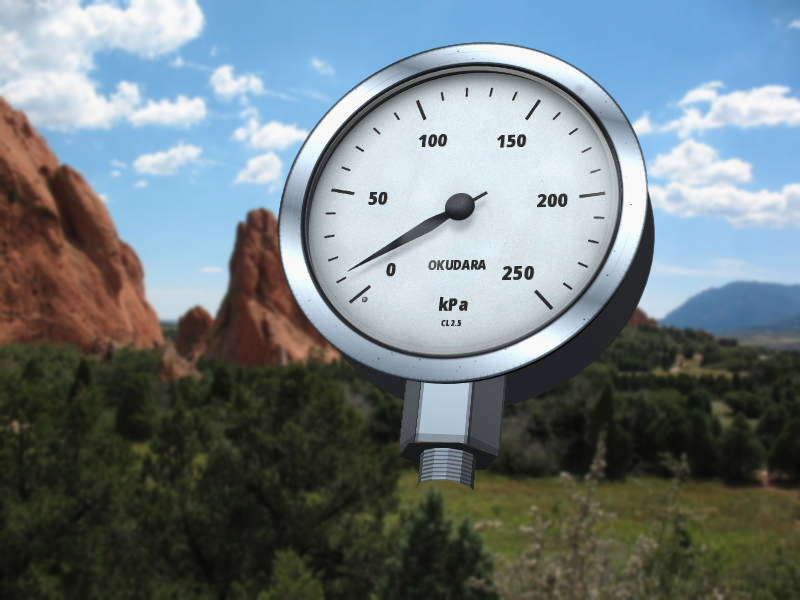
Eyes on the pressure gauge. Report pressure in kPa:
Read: 10 kPa
